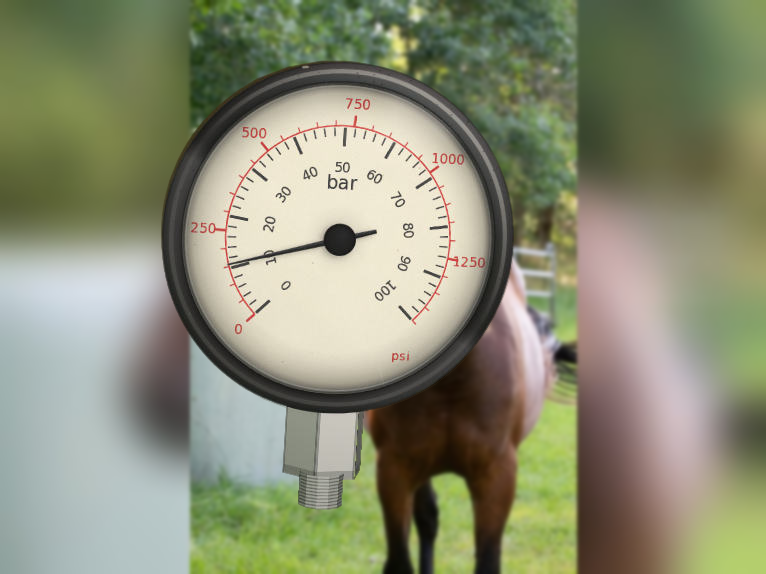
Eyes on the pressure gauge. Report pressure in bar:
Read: 11 bar
